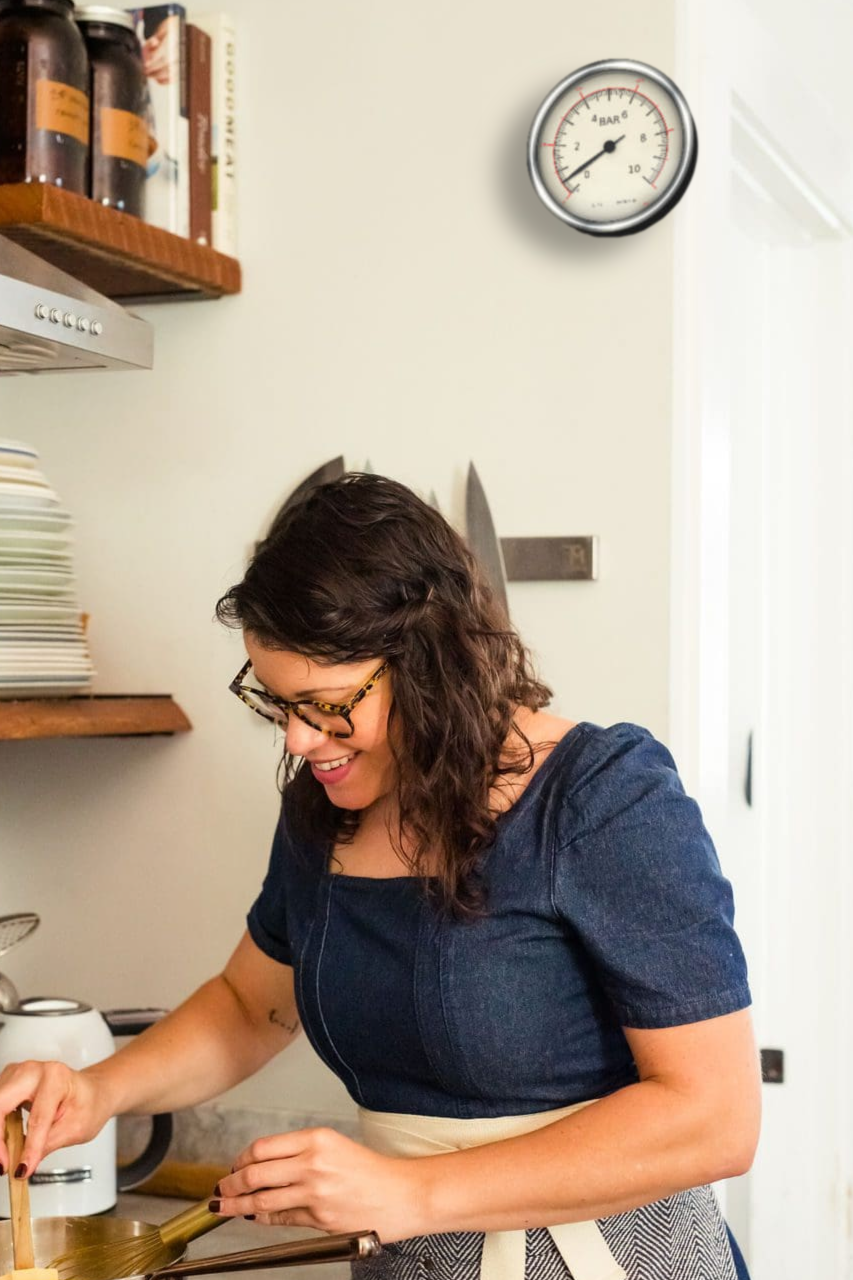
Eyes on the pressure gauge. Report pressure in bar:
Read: 0.5 bar
